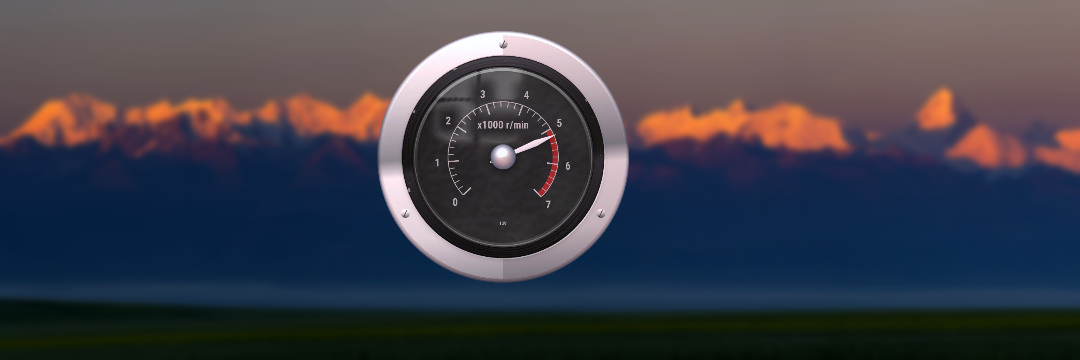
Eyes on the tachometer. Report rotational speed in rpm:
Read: 5200 rpm
